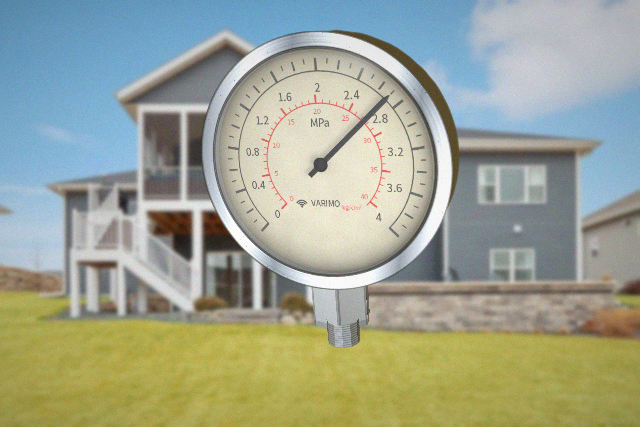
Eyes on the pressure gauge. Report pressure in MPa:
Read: 2.7 MPa
